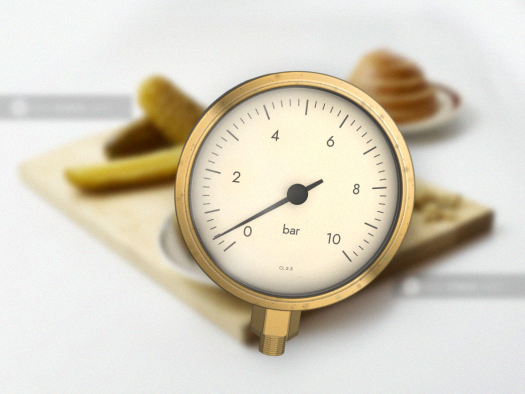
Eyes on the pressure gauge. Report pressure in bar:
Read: 0.4 bar
